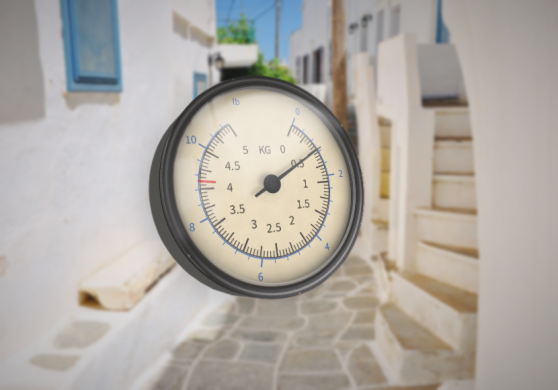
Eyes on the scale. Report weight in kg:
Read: 0.5 kg
